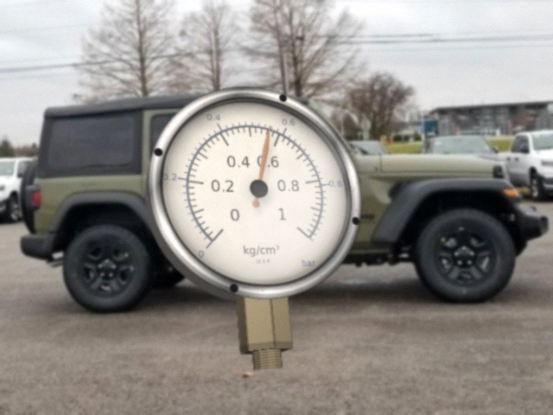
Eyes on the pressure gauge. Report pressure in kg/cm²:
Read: 0.56 kg/cm²
